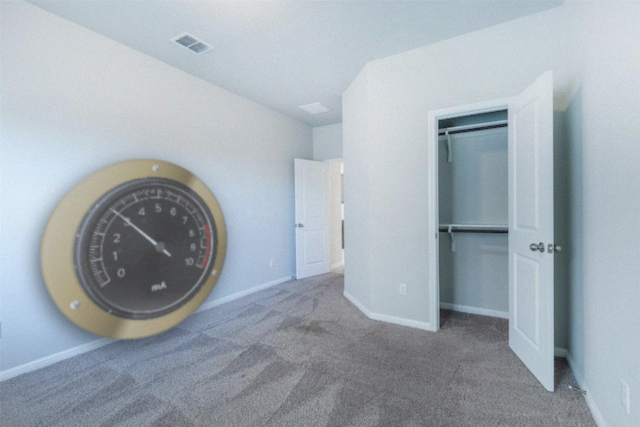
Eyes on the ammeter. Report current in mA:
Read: 3 mA
